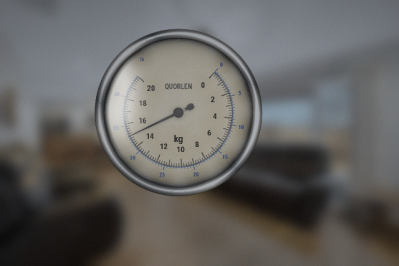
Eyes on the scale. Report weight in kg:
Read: 15 kg
